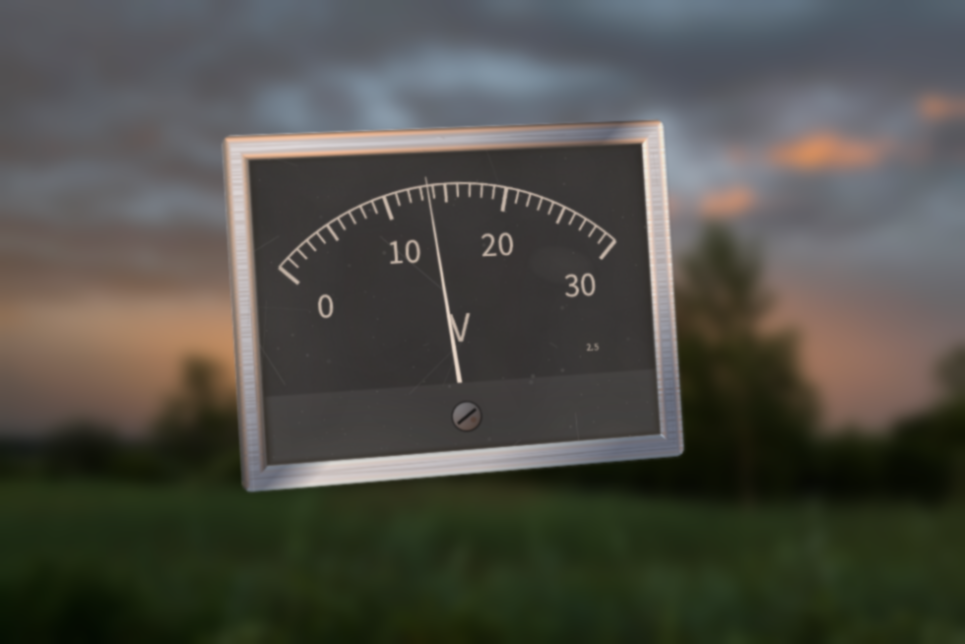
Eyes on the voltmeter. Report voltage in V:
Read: 13.5 V
